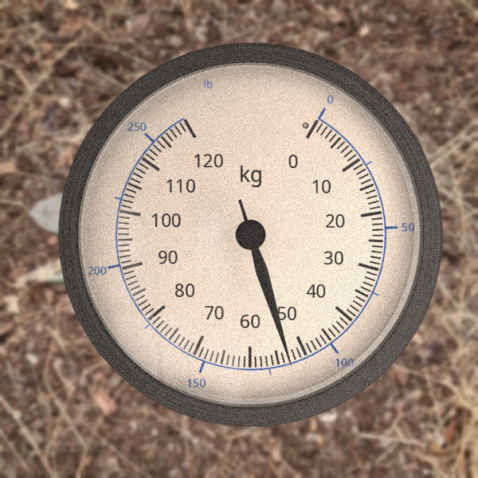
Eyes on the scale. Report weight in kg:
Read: 53 kg
